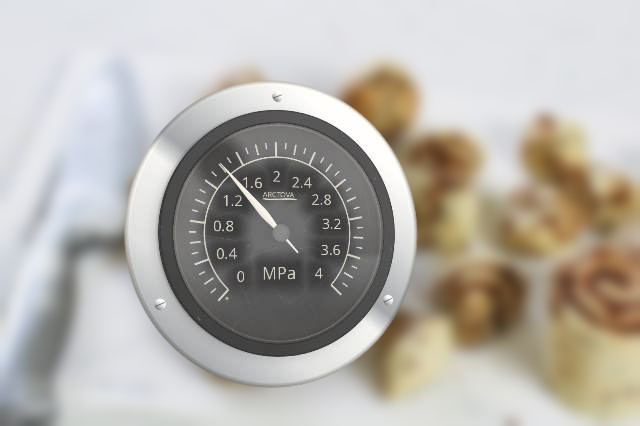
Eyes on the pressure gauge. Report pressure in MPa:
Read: 1.4 MPa
